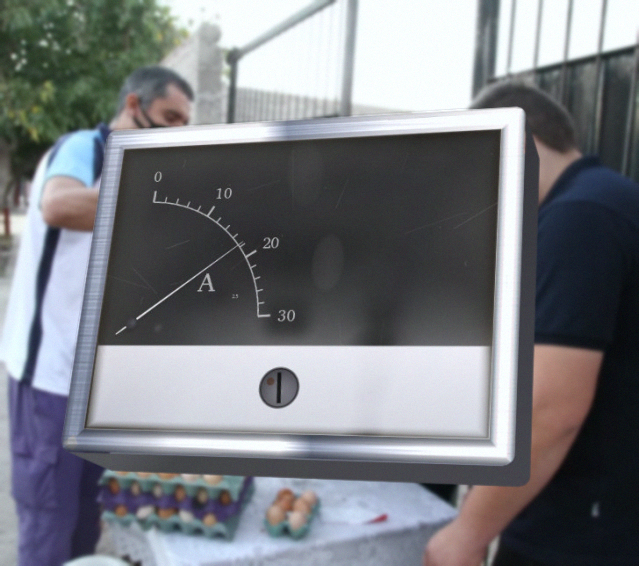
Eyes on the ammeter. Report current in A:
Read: 18 A
